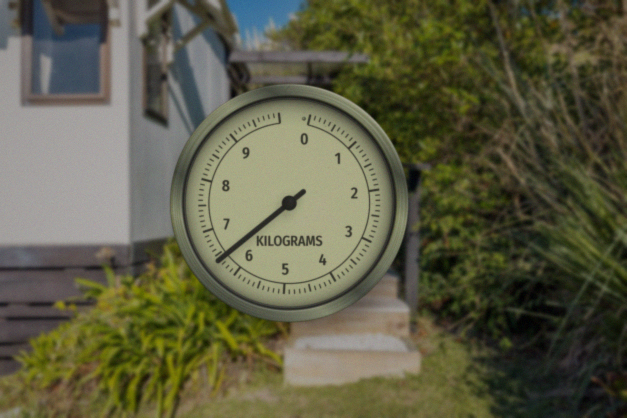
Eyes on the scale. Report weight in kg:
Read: 6.4 kg
